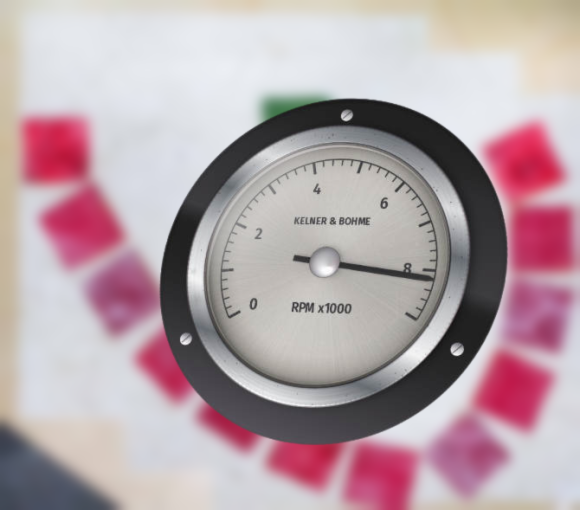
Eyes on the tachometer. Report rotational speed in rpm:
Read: 8200 rpm
